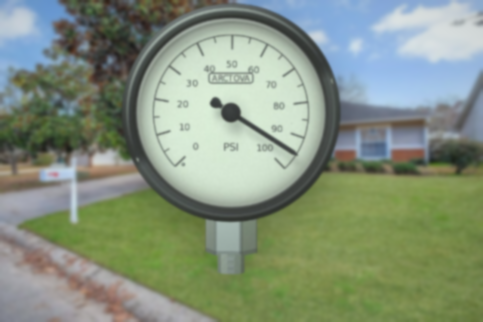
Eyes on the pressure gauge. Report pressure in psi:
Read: 95 psi
